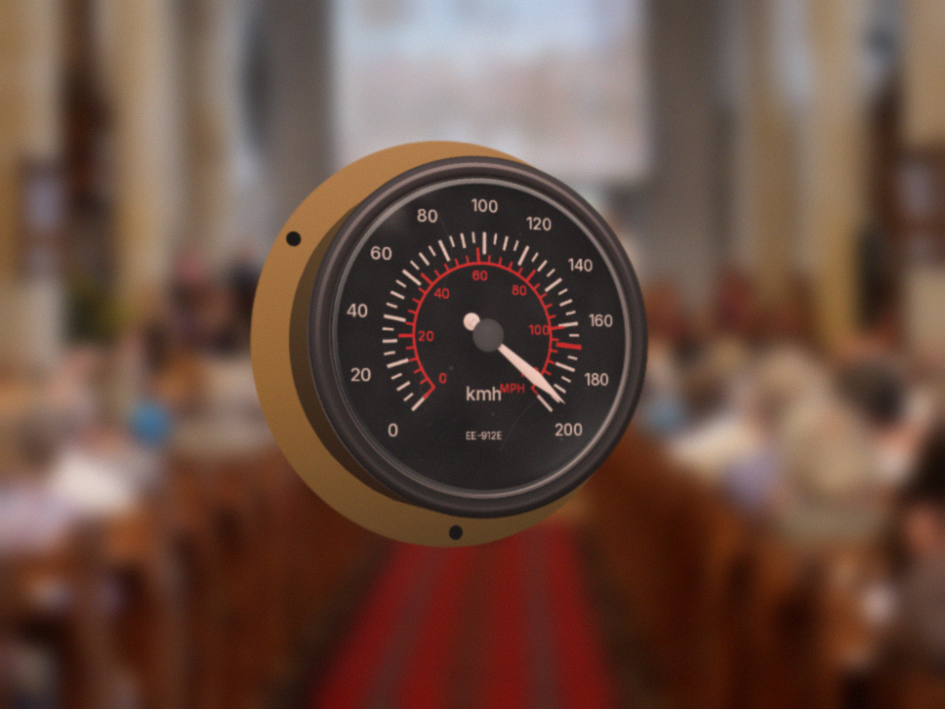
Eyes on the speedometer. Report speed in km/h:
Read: 195 km/h
